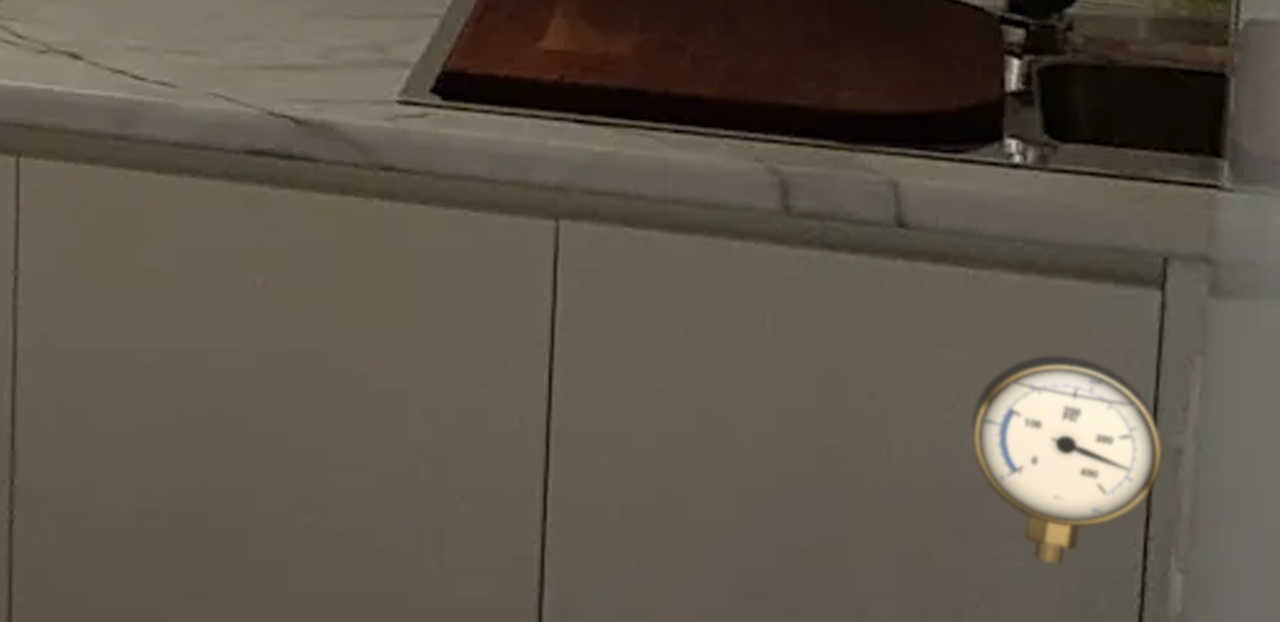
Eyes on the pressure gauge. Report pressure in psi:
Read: 350 psi
